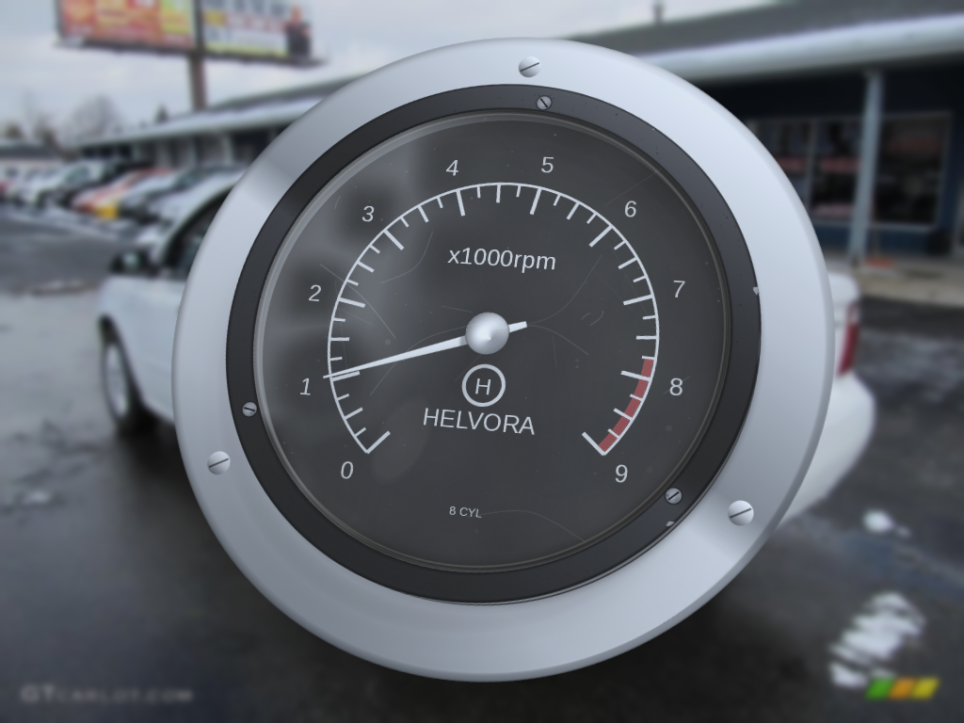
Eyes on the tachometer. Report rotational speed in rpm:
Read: 1000 rpm
